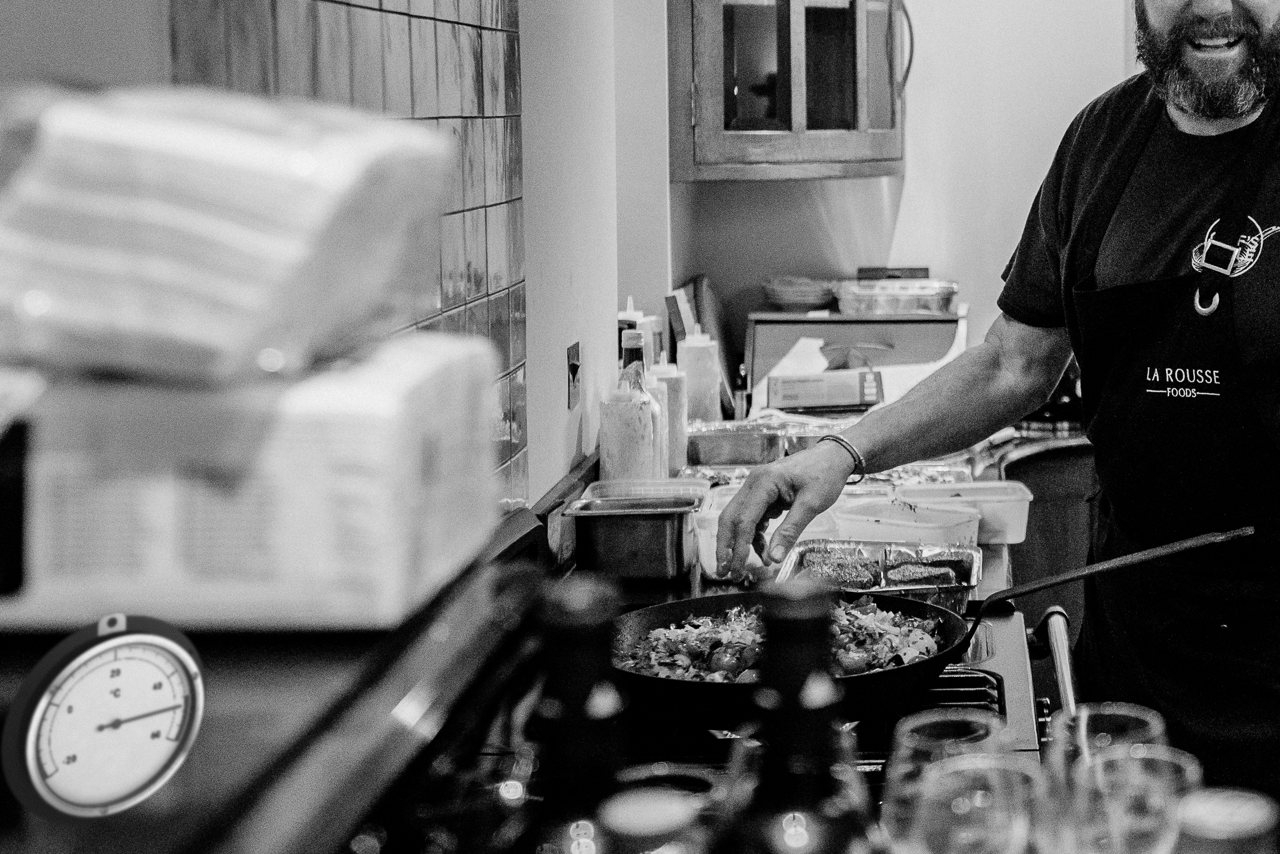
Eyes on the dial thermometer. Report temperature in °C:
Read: 50 °C
